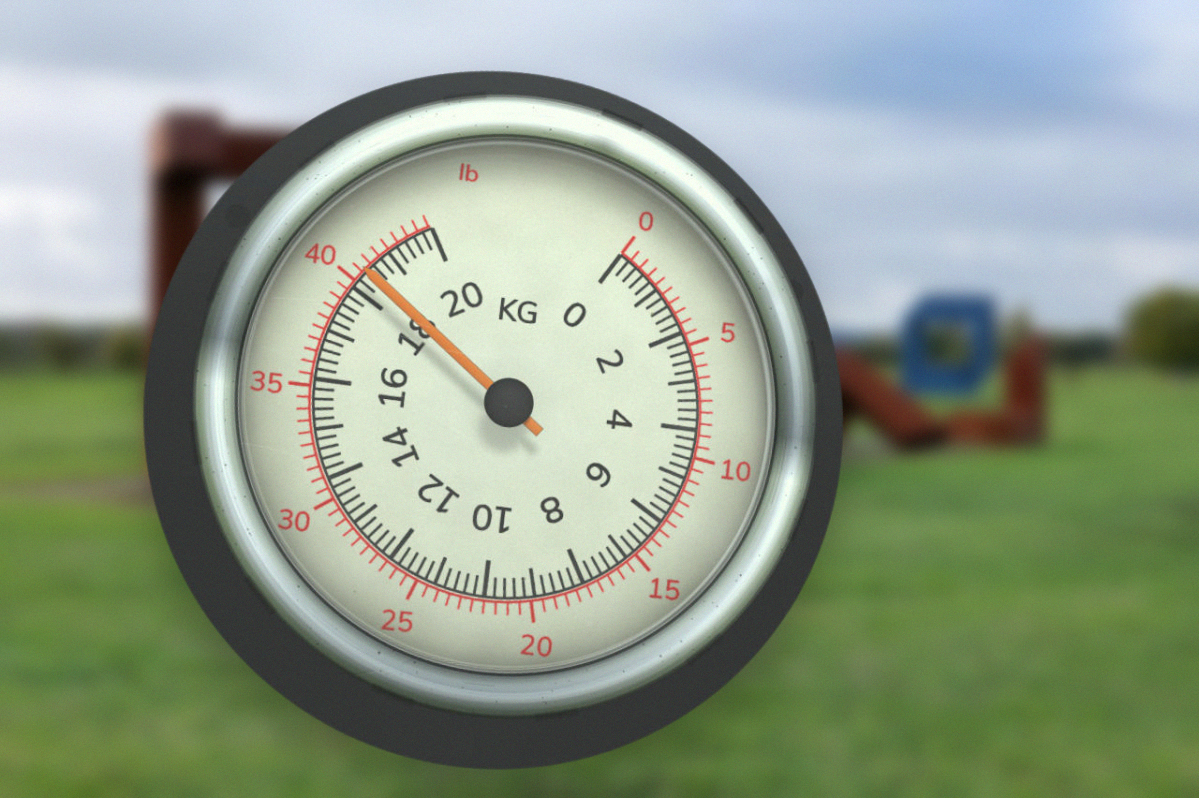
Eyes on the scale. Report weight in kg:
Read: 18.4 kg
